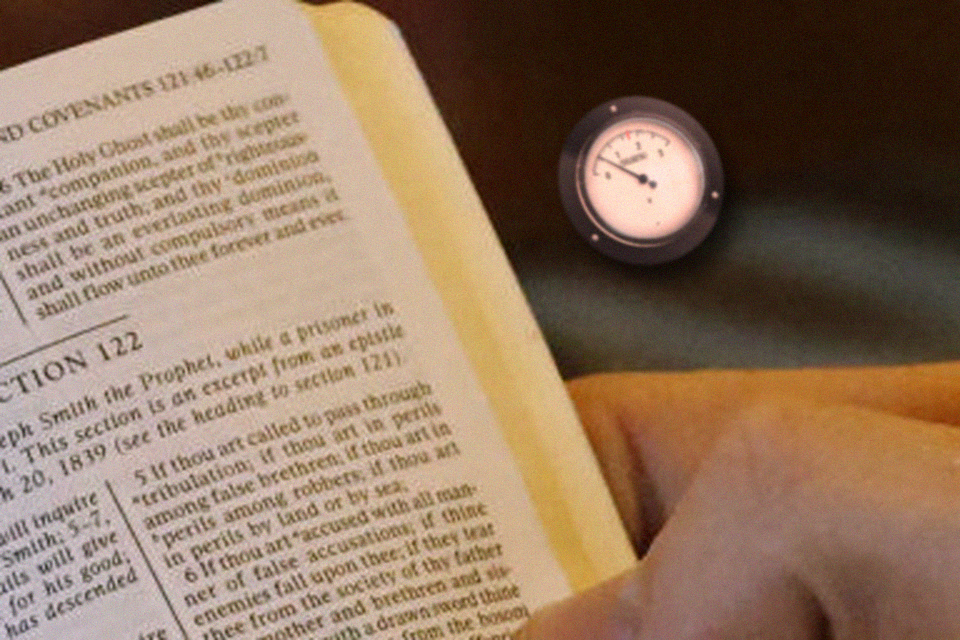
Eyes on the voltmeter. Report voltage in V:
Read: 0.5 V
